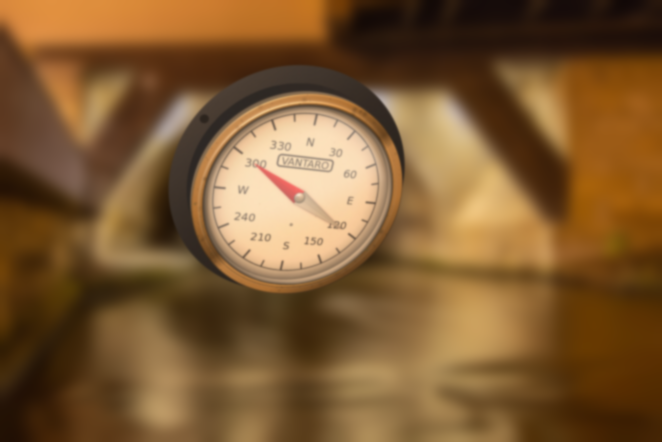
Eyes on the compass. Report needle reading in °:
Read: 300 °
